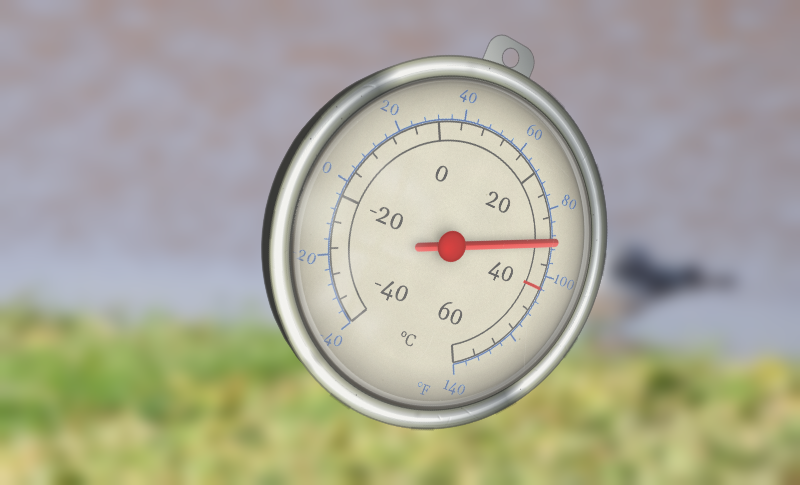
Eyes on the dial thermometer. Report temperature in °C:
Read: 32 °C
